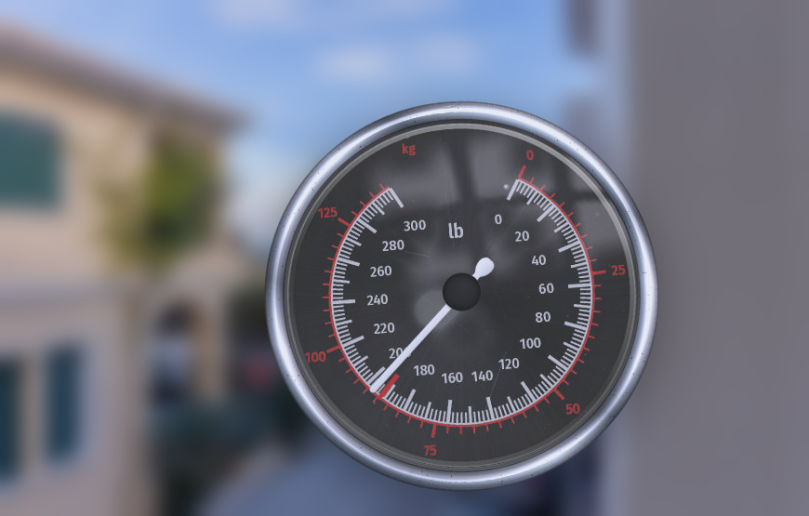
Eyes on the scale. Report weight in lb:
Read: 196 lb
